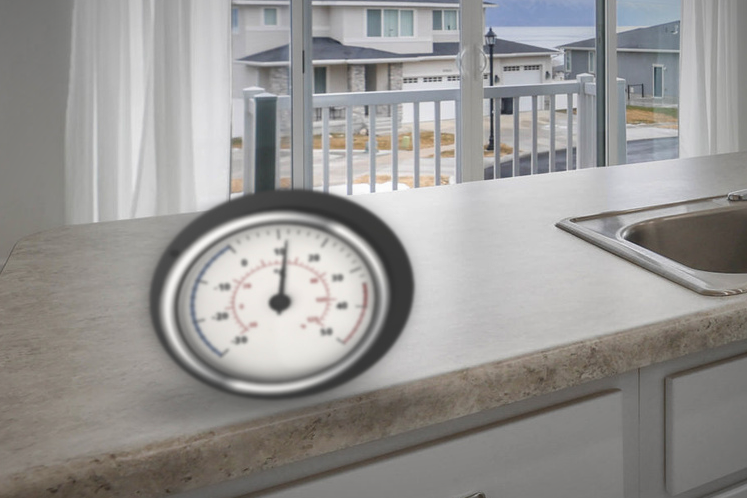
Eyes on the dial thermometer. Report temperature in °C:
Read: 12 °C
